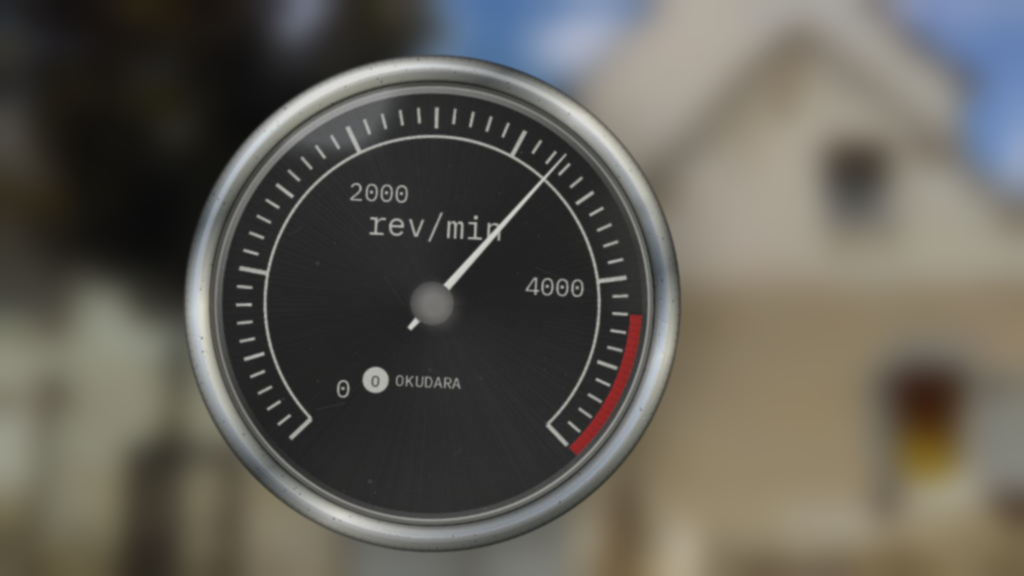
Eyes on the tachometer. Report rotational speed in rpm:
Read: 3250 rpm
